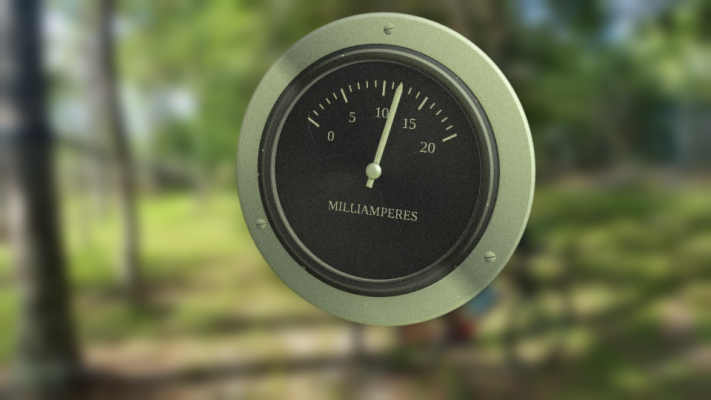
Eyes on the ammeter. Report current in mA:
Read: 12 mA
